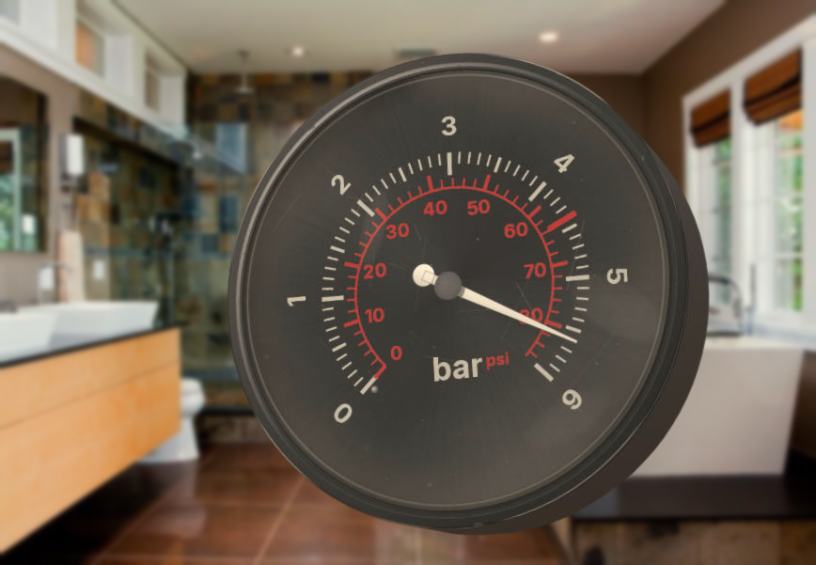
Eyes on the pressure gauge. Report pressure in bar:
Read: 5.6 bar
